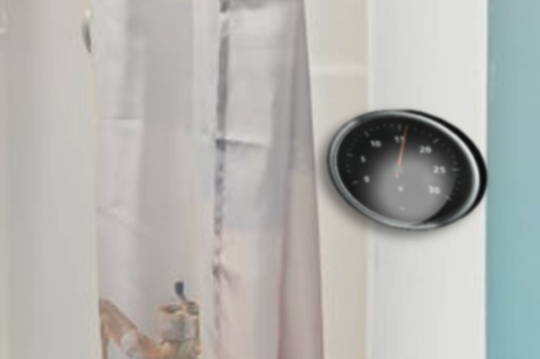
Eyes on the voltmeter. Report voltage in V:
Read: 16 V
